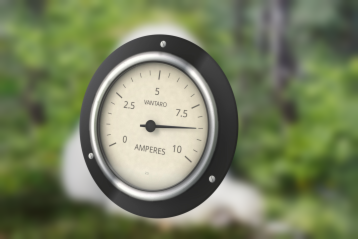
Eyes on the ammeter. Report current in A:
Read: 8.5 A
